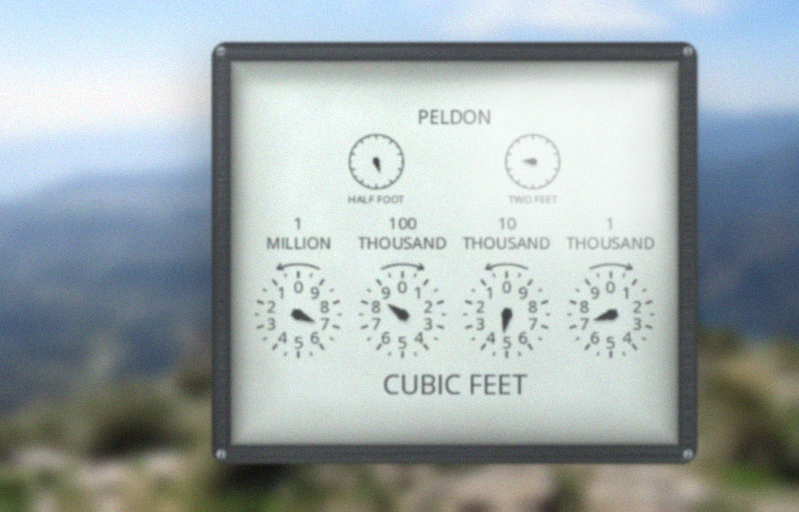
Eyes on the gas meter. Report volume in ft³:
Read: 684700 ft³
